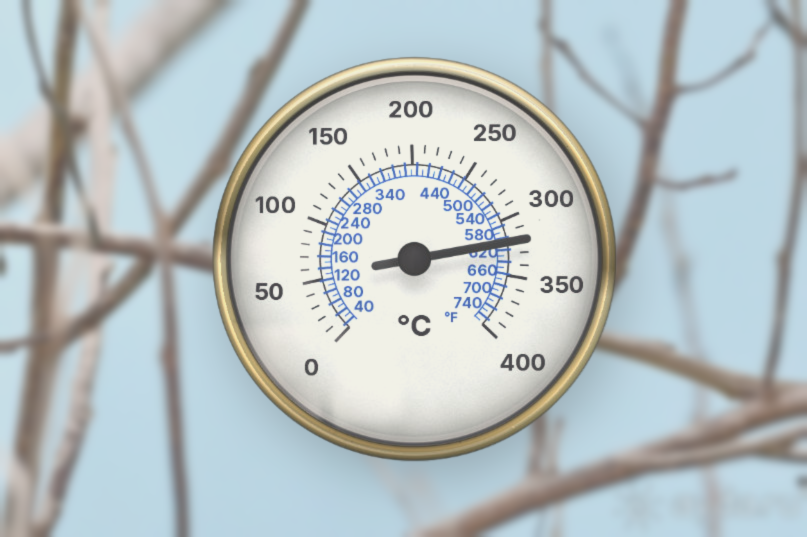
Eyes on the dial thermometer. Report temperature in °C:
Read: 320 °C
